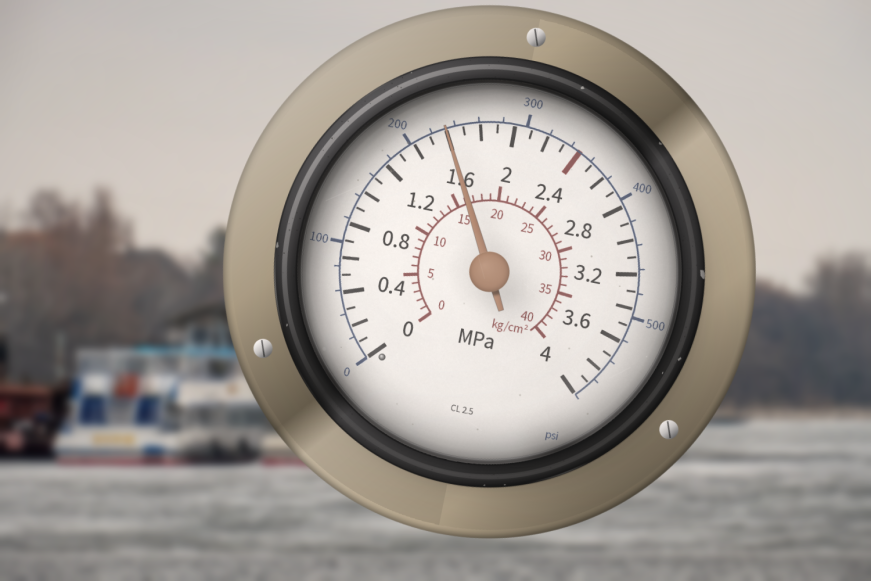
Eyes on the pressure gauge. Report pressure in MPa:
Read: 1.6 MPa
